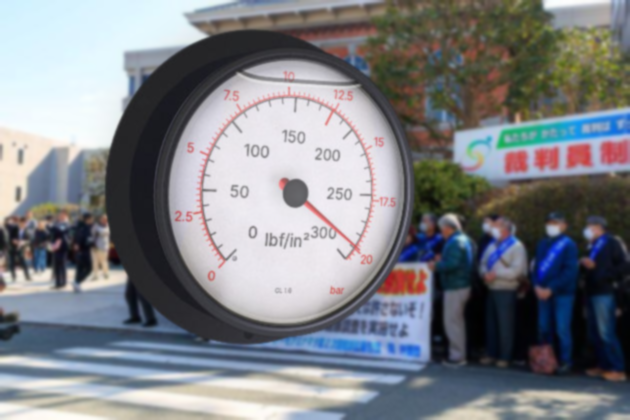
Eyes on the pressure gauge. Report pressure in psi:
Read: 290 psi
